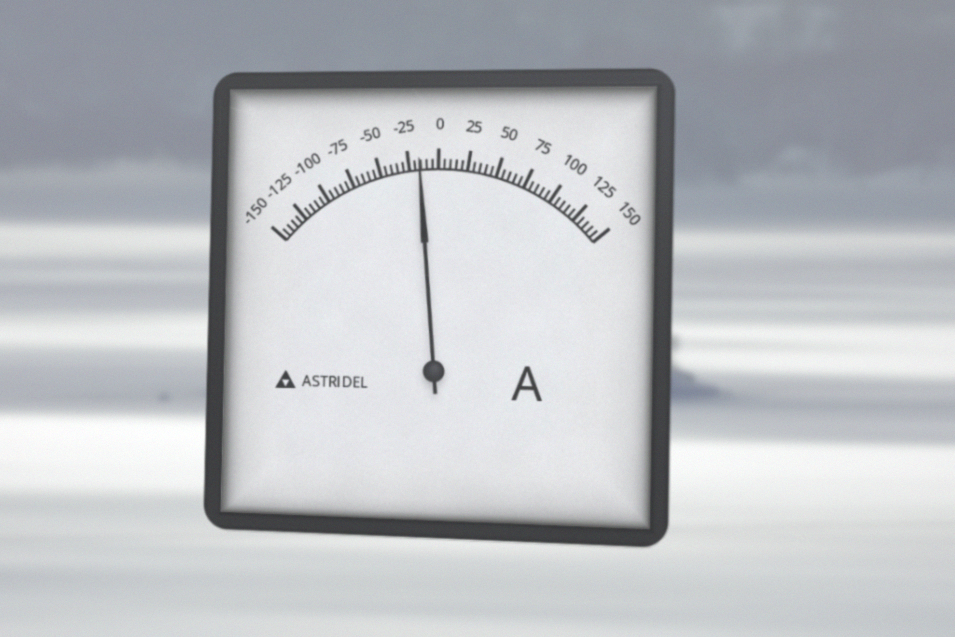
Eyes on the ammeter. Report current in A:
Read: -15 A
